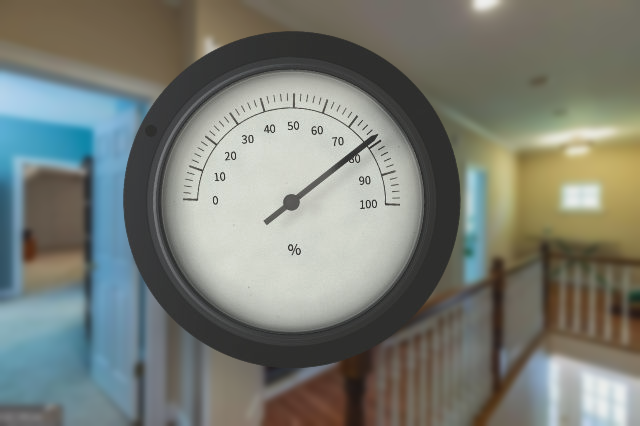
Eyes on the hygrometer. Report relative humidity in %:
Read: 78 %
